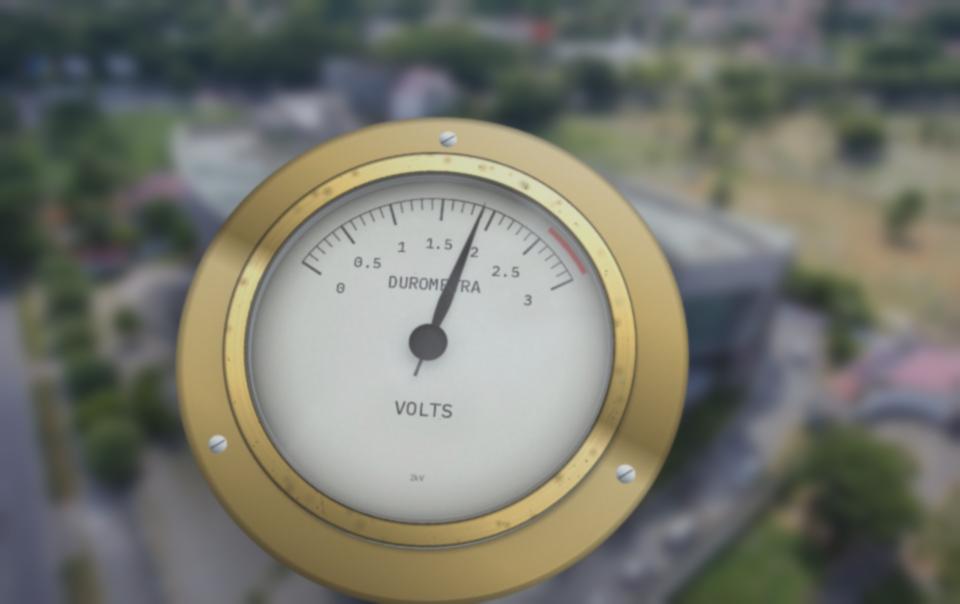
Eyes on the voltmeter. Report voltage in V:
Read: 1.9 V
